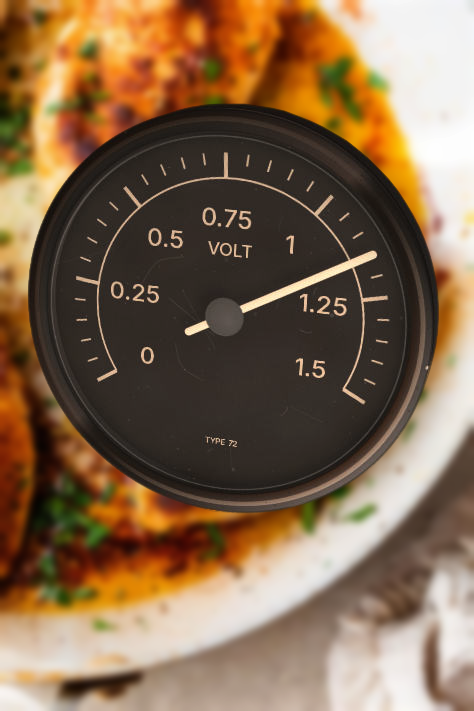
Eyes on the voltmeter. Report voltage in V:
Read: 1.15 V
